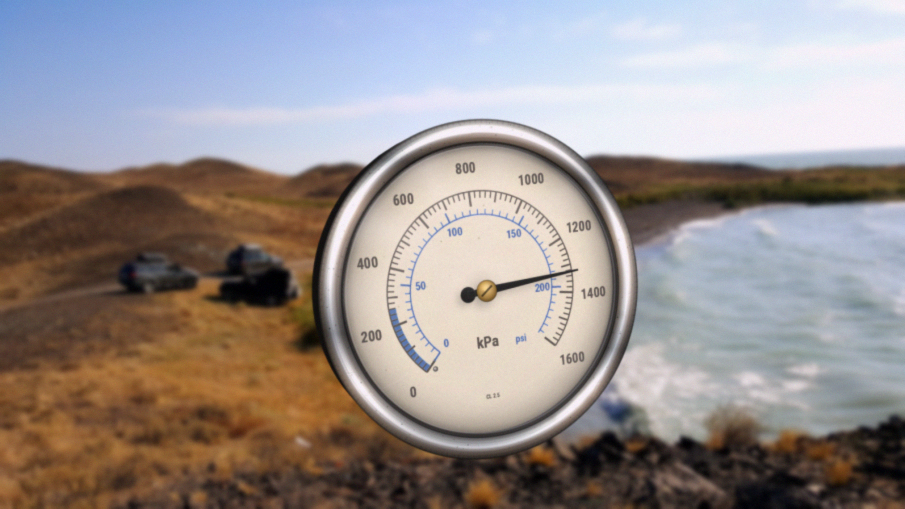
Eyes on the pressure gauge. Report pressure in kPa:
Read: 1320 kPa
